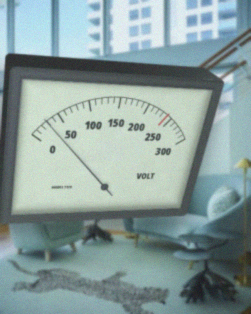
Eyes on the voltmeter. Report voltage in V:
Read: 30 V
